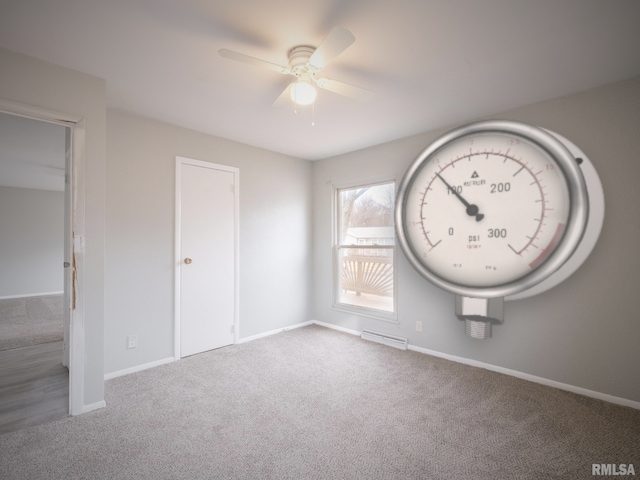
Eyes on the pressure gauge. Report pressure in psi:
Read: 100 psi
